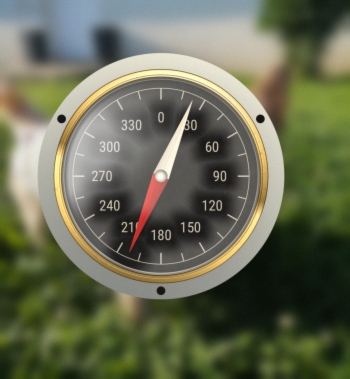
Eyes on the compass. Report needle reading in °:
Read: 202.5 °
